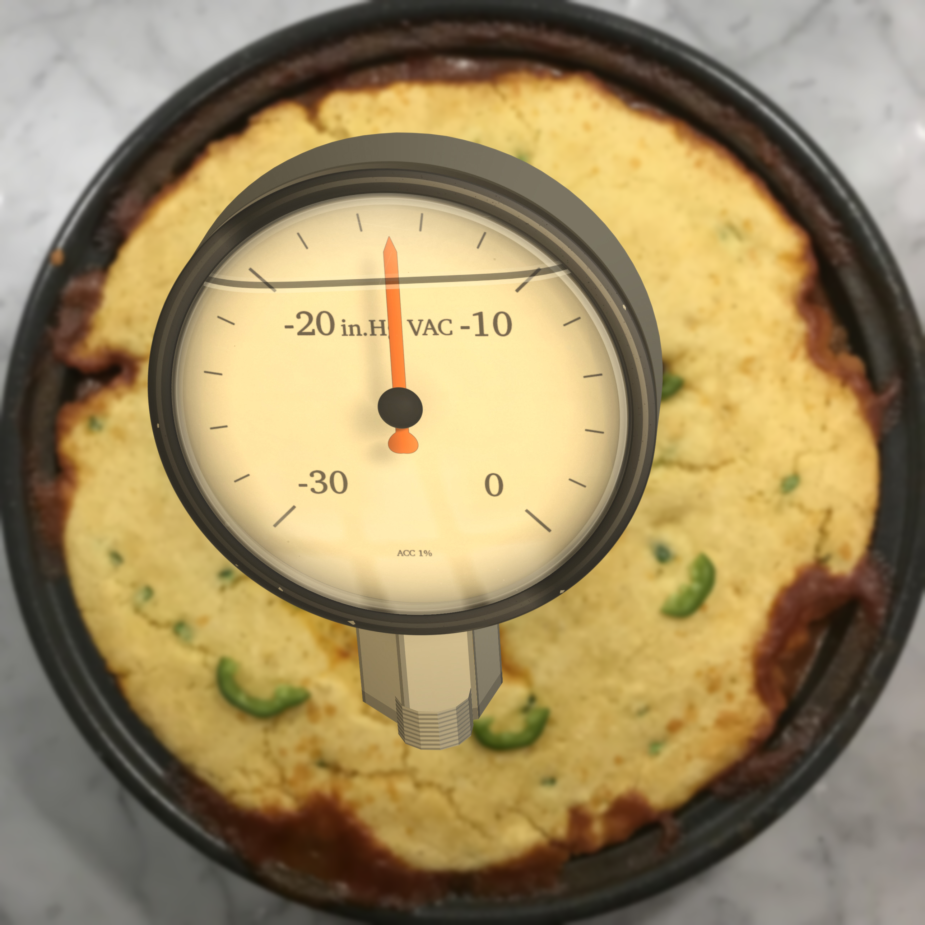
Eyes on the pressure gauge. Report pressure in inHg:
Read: -15 inHg
